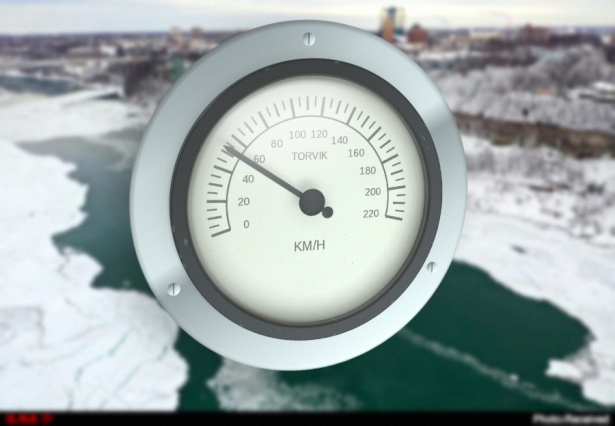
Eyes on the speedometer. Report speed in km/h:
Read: 52.5 km/h
